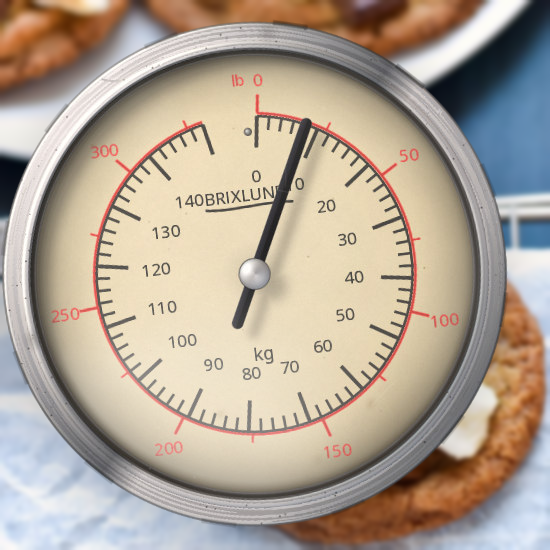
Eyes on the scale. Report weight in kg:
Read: 8 kg
